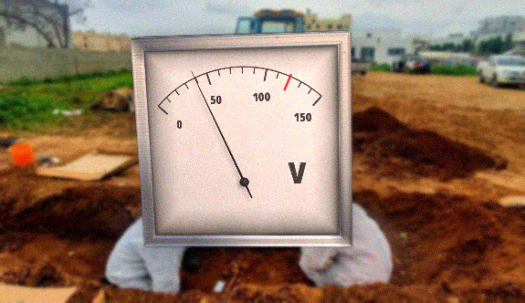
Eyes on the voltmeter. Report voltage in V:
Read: 40 V
